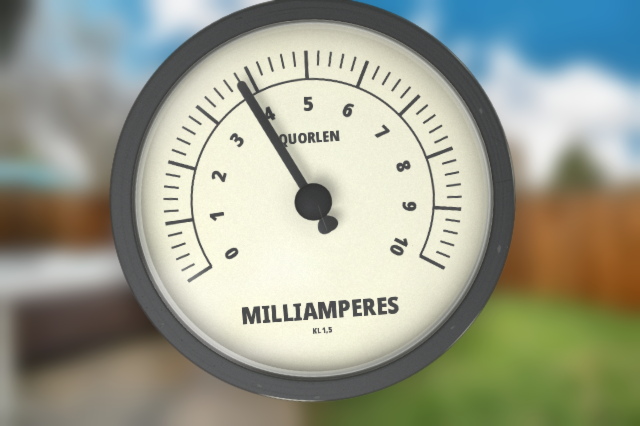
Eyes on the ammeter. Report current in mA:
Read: 3.8 mA
